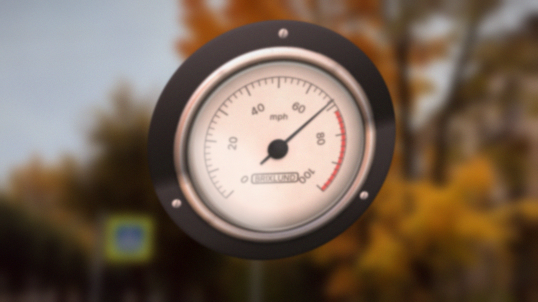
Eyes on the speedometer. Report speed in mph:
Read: 68 mph
